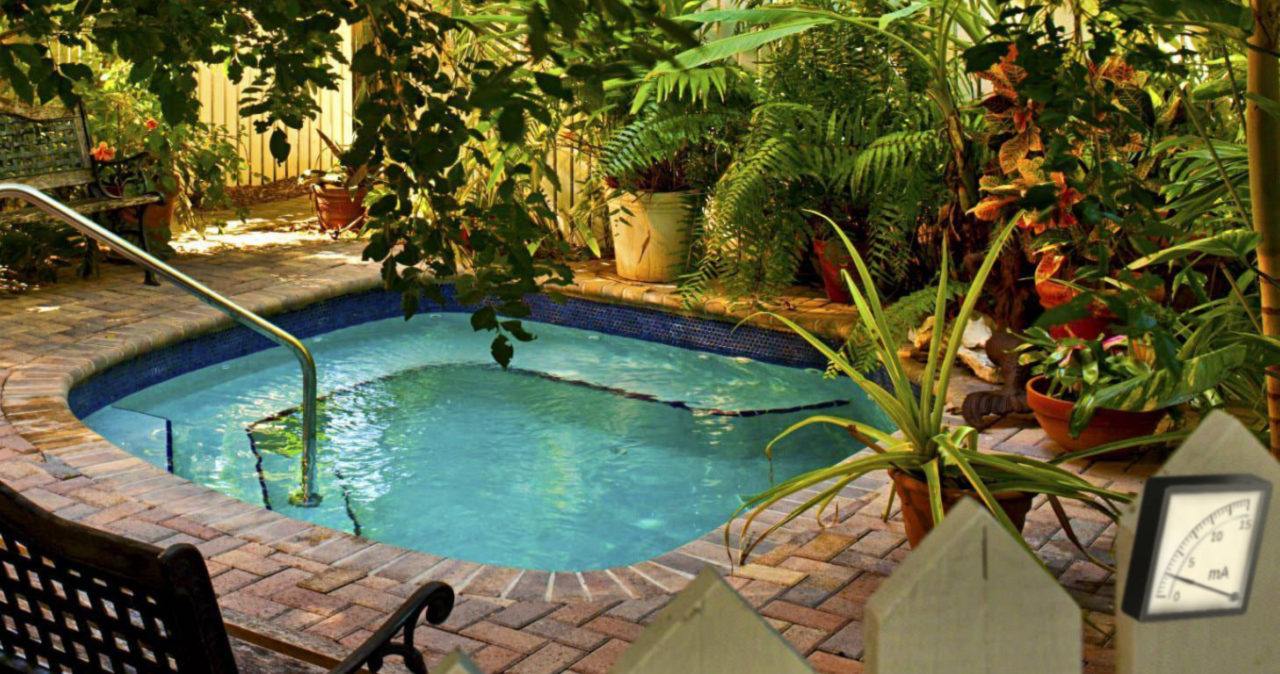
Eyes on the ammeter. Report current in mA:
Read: 2.5 mA
